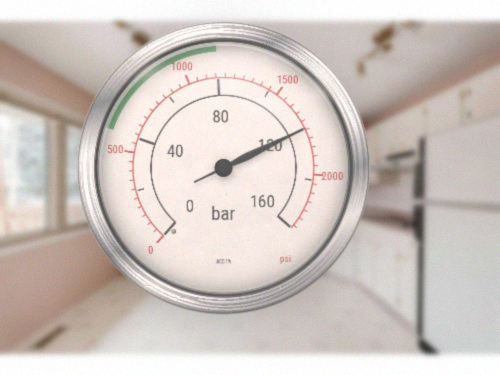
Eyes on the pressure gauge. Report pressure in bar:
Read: 120 bar
